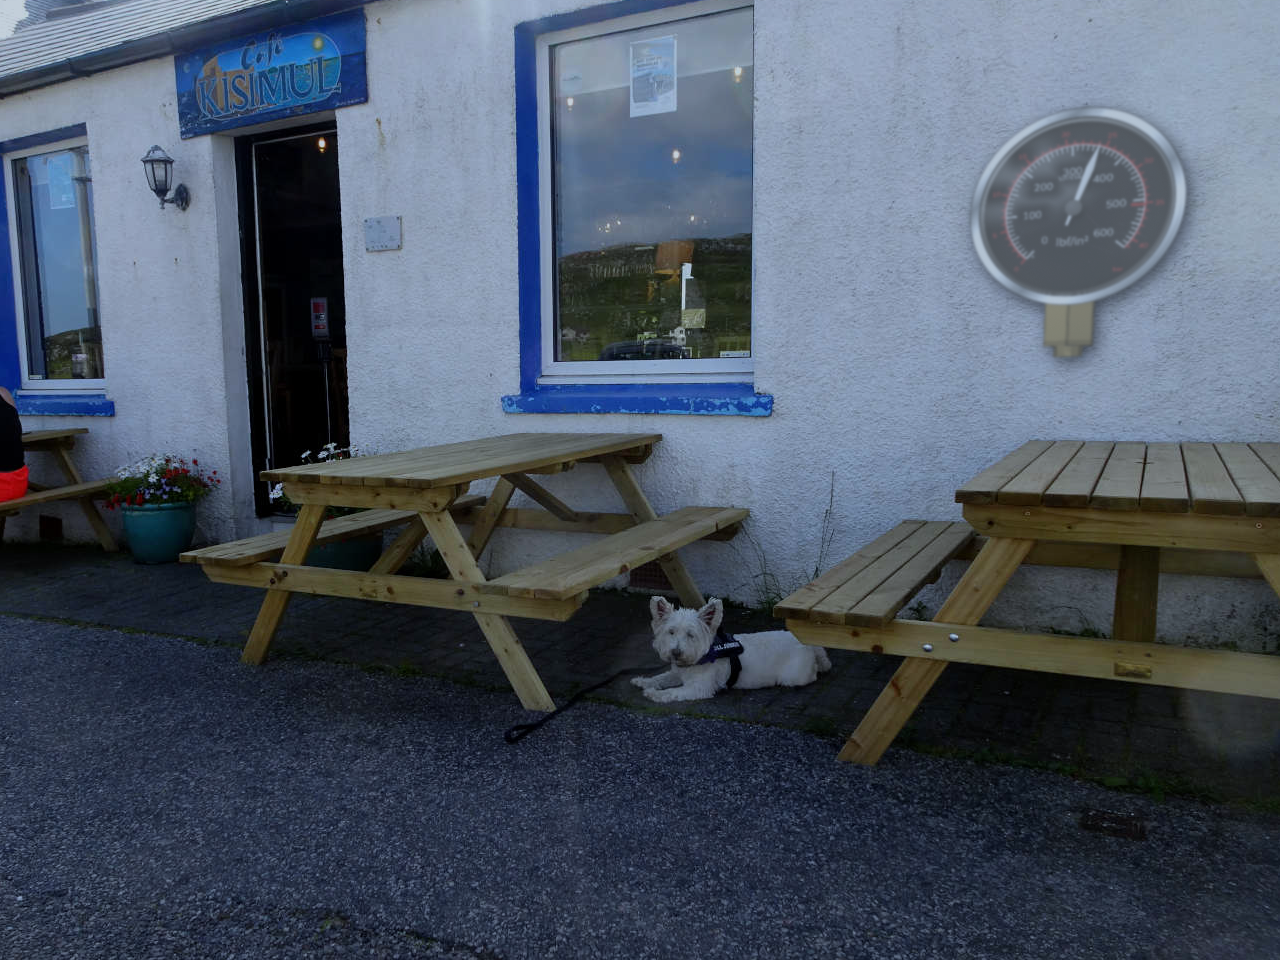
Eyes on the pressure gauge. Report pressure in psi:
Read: 350 psi
